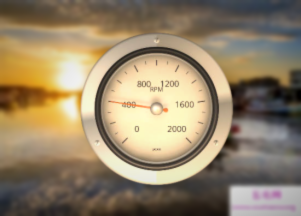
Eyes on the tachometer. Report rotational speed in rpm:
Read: 400 rpm
